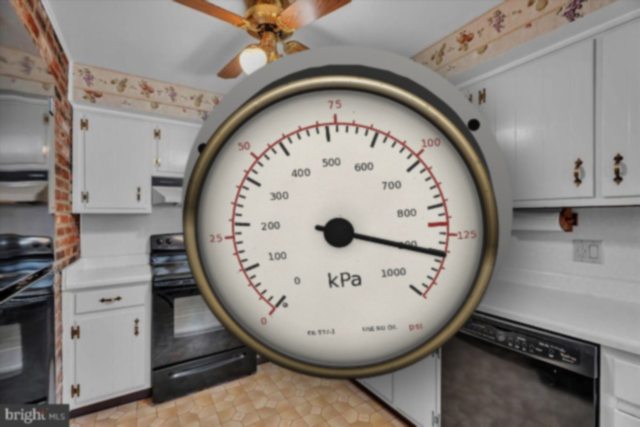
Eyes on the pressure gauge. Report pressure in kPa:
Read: 900 kPa
